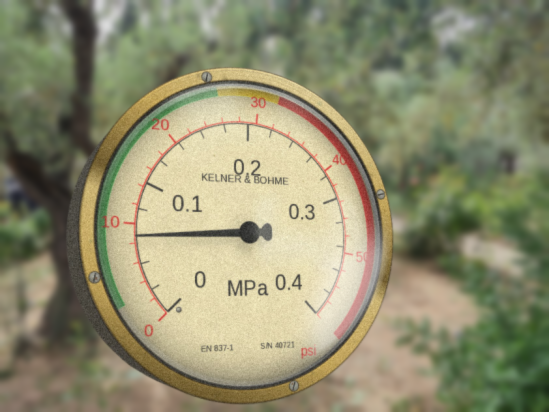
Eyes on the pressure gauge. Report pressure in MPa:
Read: 0.06 MPa
